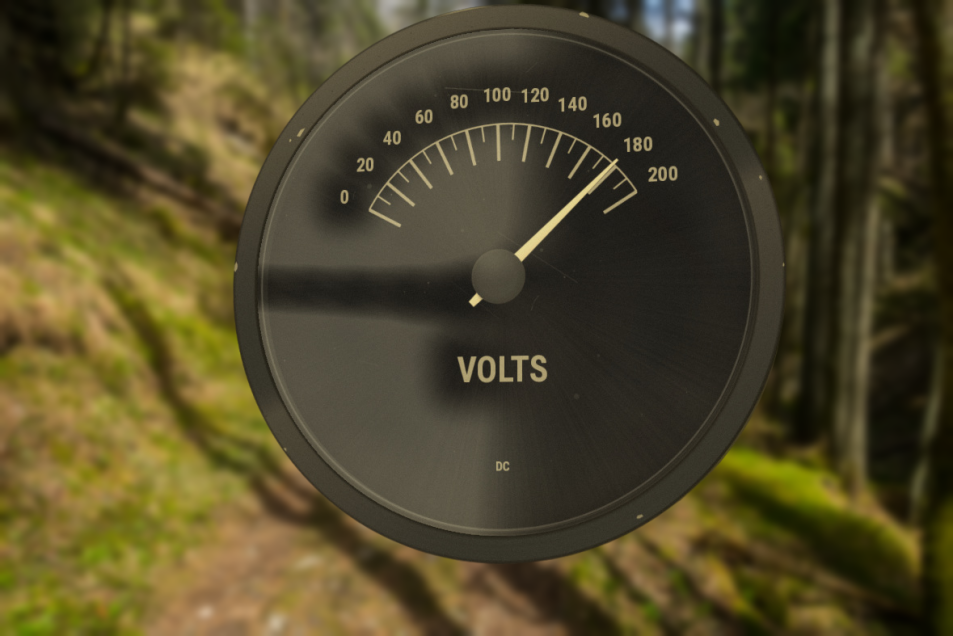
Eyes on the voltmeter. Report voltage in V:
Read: 180 V
